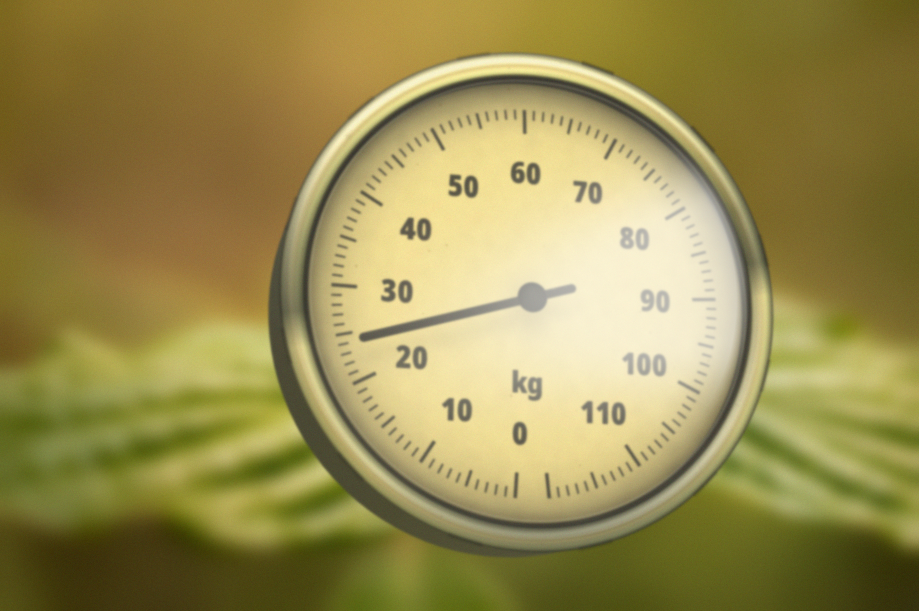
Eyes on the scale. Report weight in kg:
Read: 24 kg
